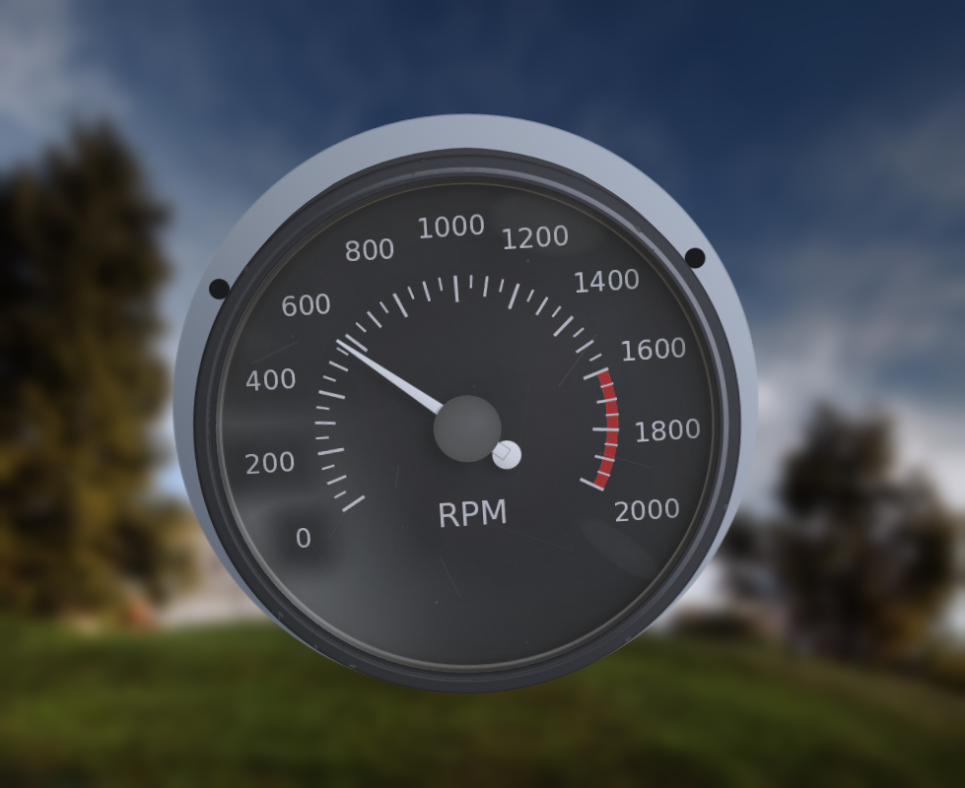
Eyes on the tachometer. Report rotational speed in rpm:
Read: 575 rpm
